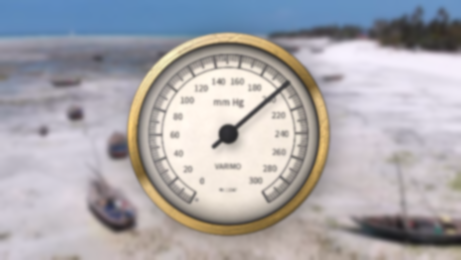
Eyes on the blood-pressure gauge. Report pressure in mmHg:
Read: 200 mmHg
